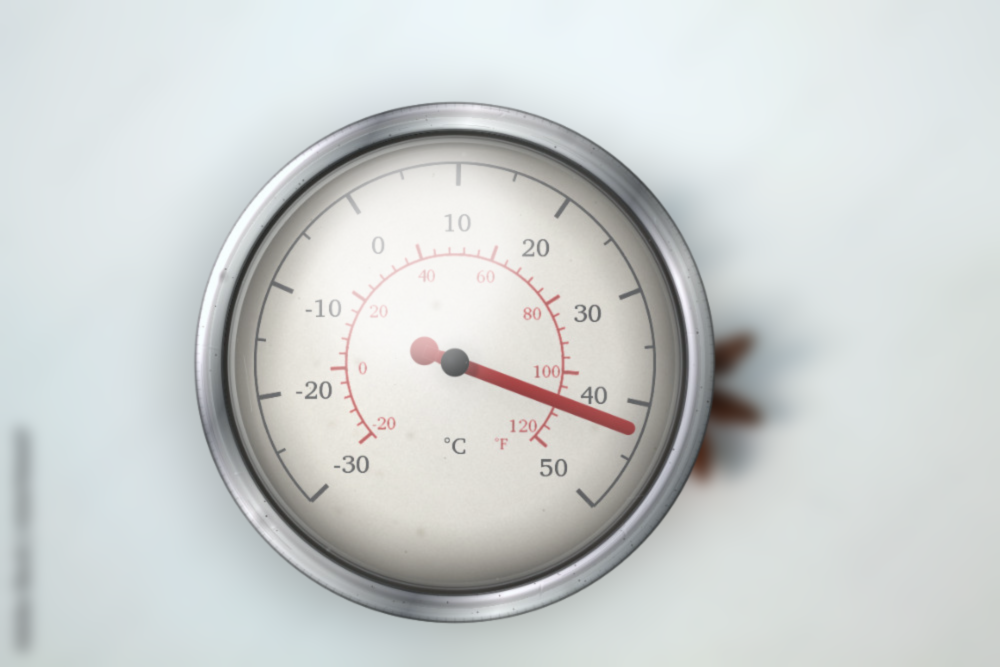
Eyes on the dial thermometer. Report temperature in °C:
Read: 42.5 °C
